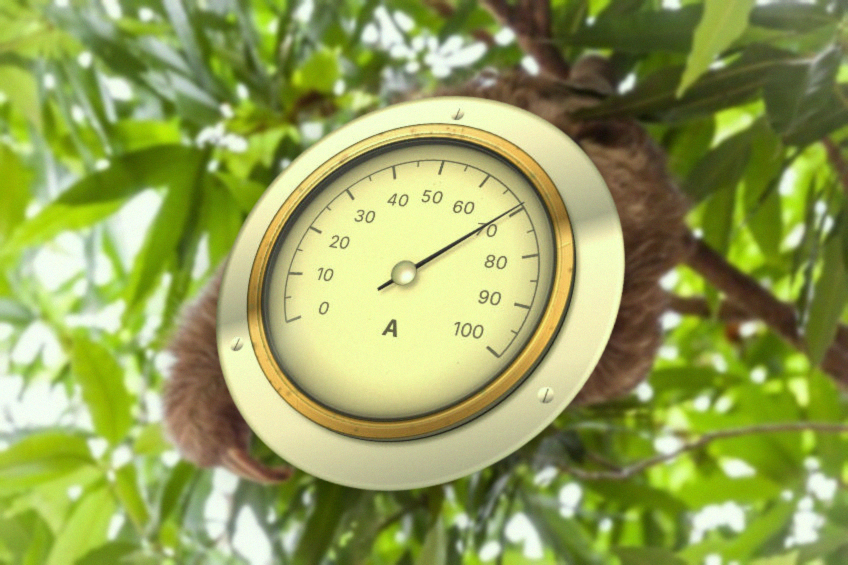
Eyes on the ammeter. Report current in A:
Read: 70 A
